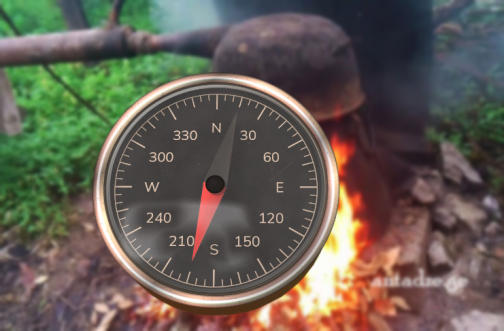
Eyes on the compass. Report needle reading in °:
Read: 195 °
